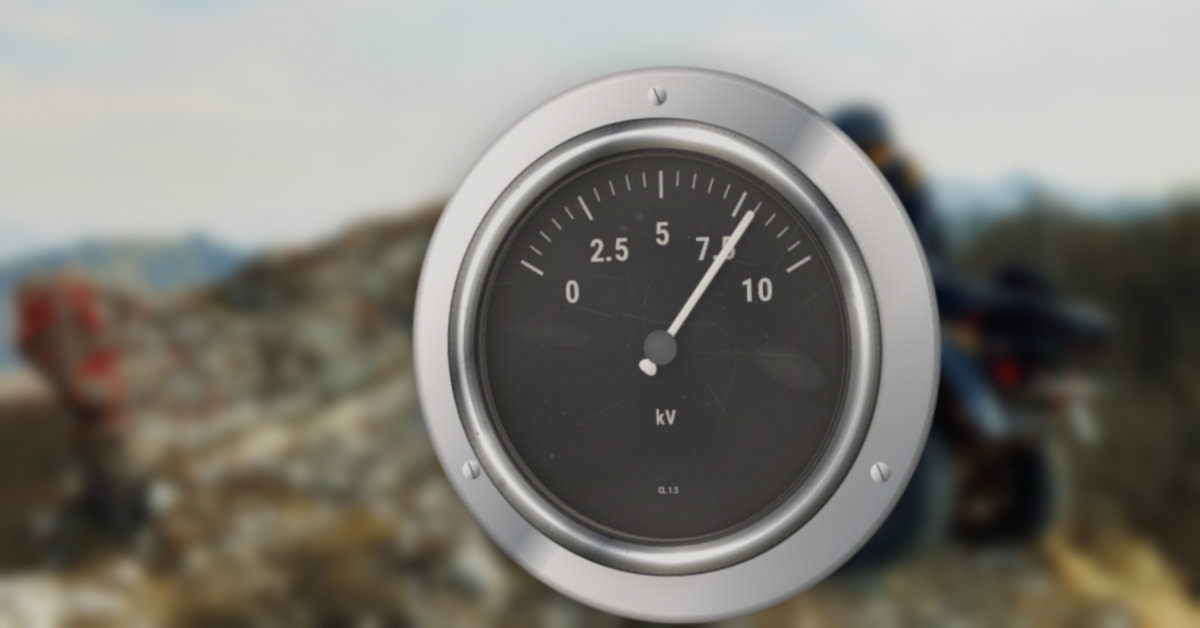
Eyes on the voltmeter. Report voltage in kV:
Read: 8 kV
